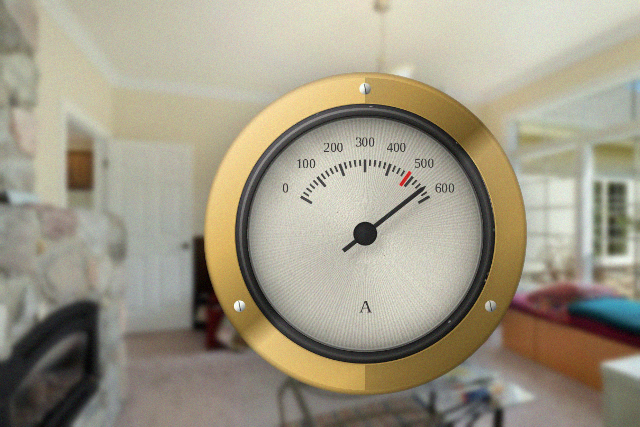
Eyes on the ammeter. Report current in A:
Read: 560 A
